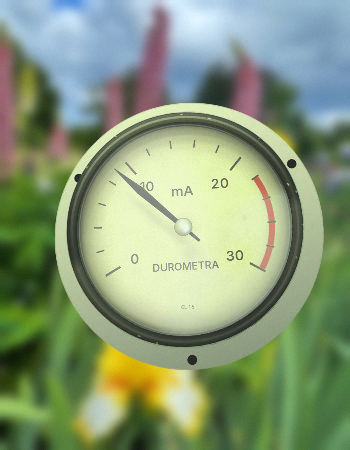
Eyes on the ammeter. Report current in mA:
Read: 9 mA
